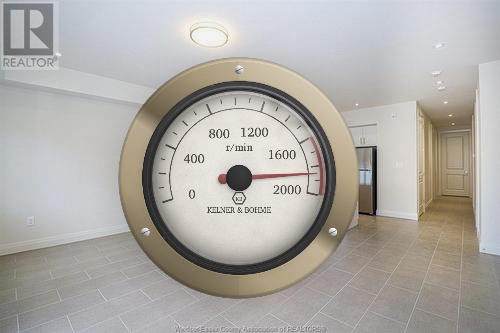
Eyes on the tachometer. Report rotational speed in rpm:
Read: 1850 rpm
